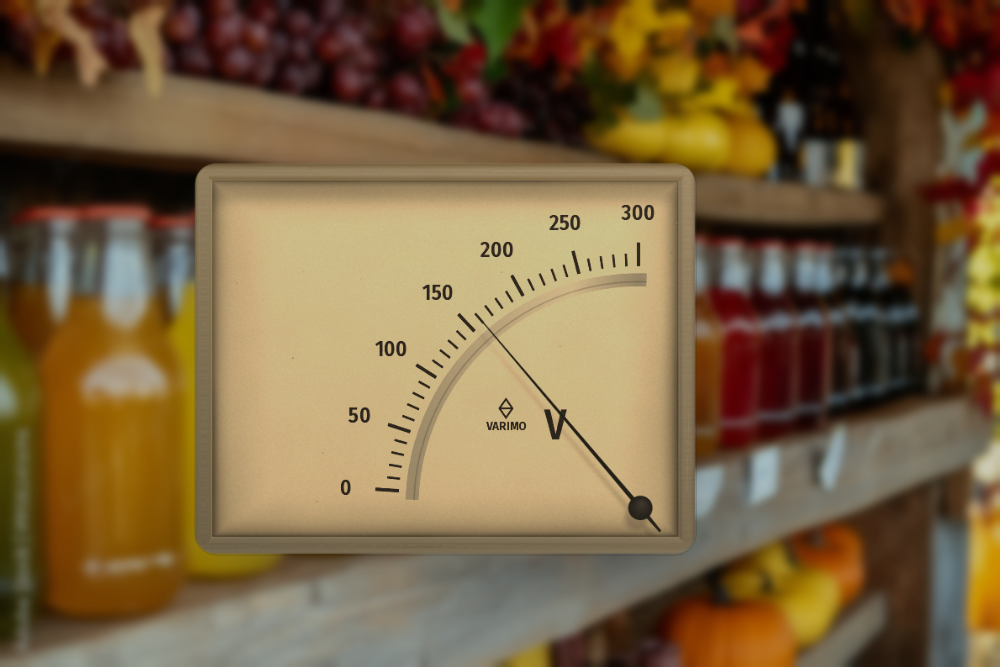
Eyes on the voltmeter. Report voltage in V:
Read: 160 V
